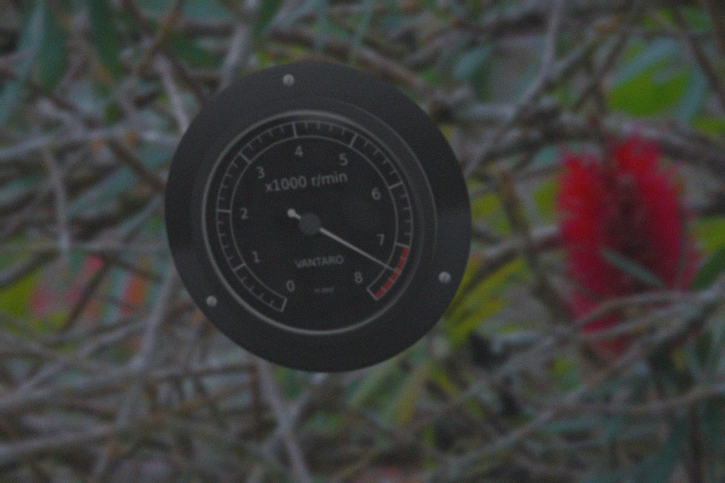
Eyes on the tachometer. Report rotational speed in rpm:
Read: 7400 rpm
